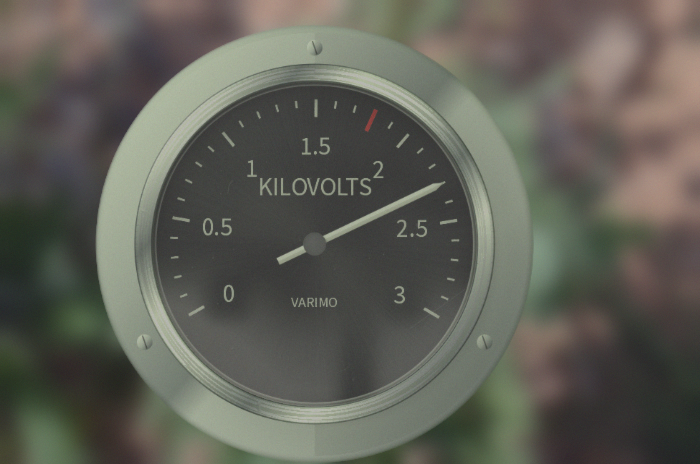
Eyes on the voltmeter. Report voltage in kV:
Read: 2.3 kV
